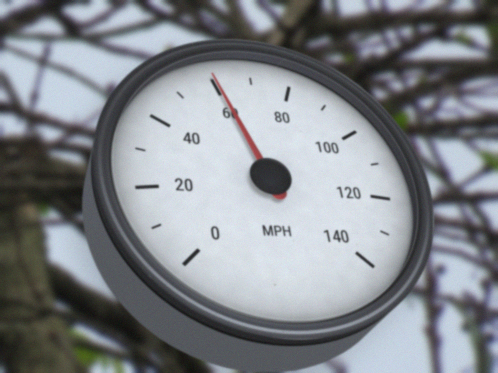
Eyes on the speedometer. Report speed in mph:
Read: 60 mph
